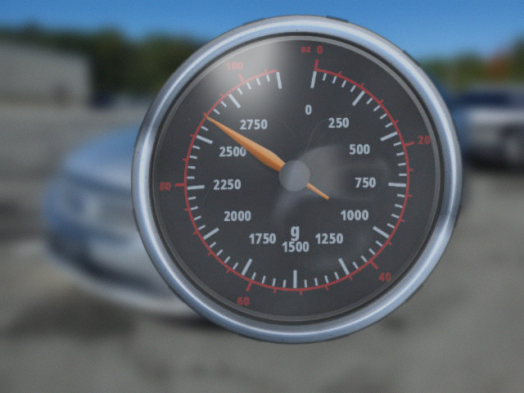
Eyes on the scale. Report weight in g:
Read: 2600 g
